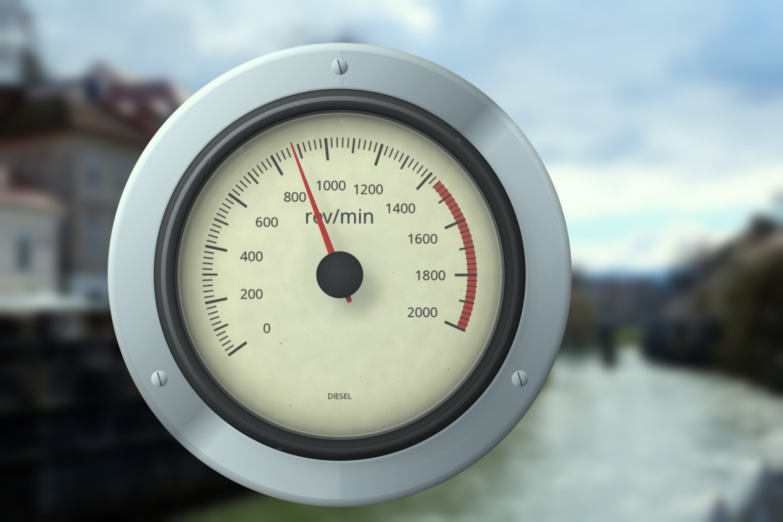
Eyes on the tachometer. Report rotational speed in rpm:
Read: 880 rpm
